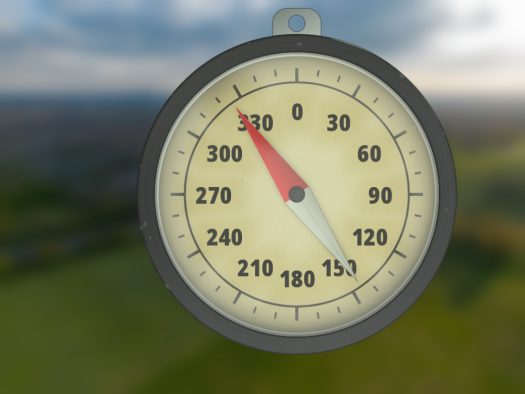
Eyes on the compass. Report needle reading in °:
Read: 325 °
